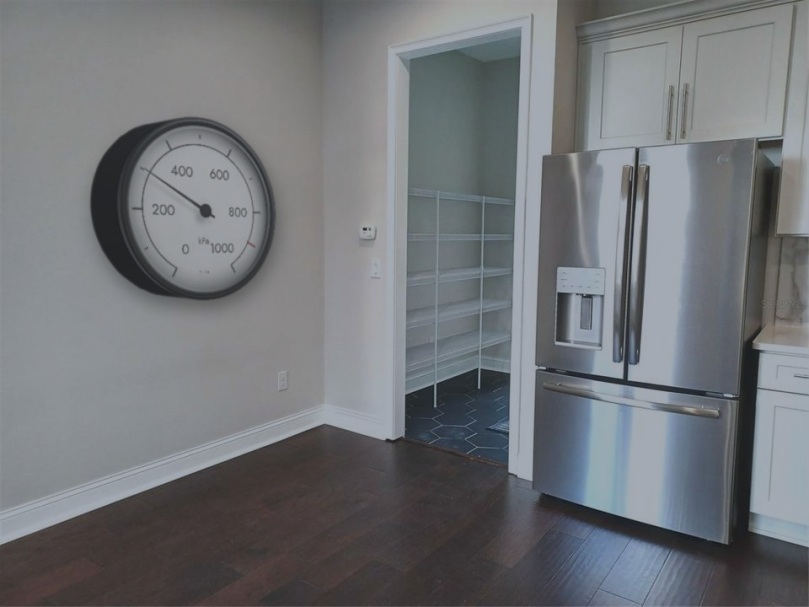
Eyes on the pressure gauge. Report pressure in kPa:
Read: 300 kPa
